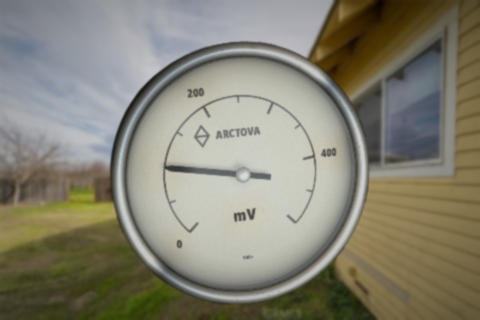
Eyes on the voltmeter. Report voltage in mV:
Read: 100 mV
